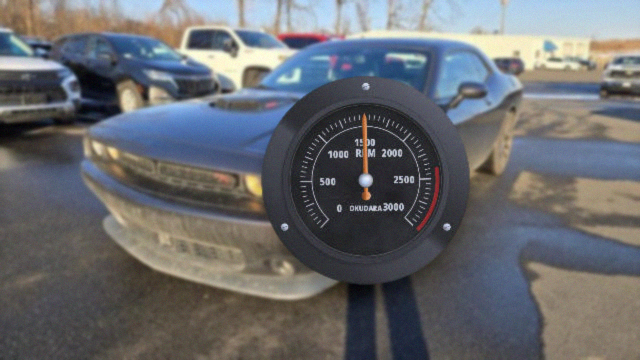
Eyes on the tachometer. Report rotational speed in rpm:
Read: 1500 rpm
